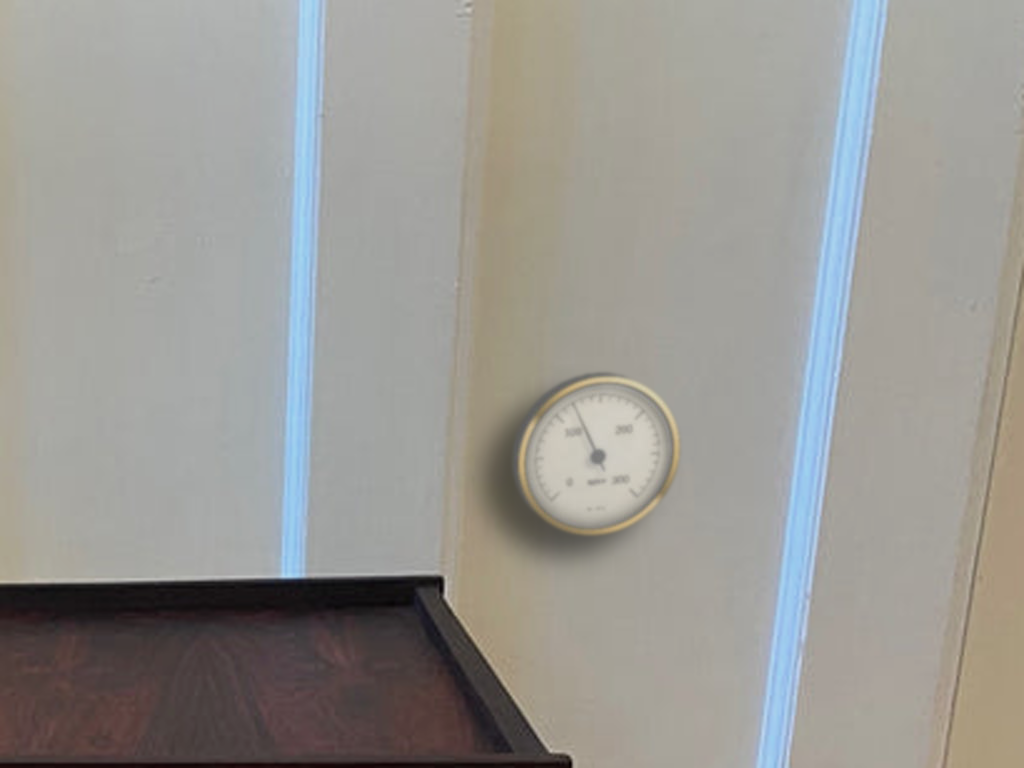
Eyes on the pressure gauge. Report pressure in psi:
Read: 120 psi
